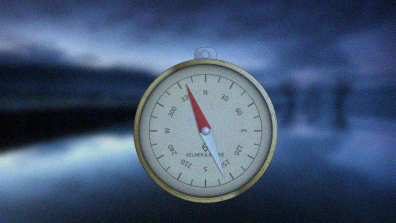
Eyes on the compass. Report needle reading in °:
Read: 337.5 °
